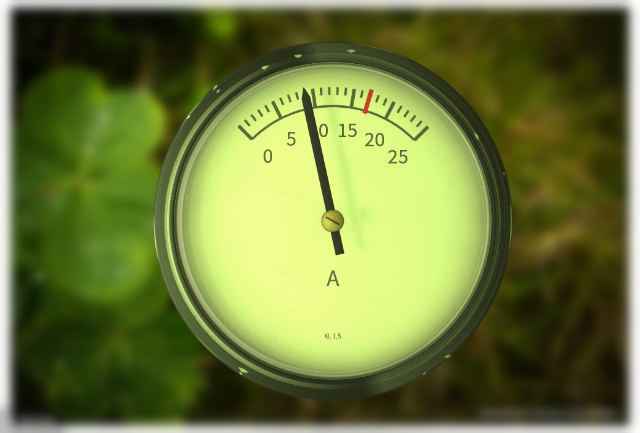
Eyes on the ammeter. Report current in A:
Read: 9 A
